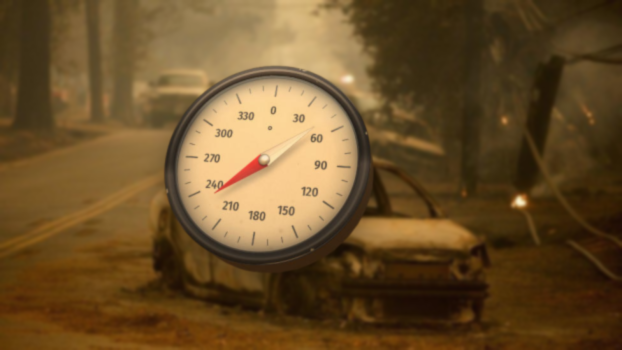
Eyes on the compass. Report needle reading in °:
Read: 230 °
